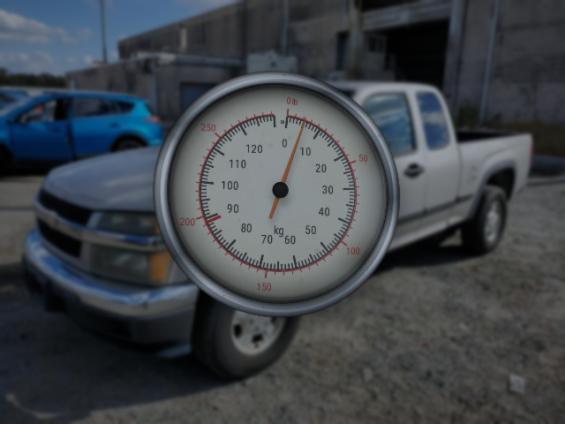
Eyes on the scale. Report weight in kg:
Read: 5 kg
